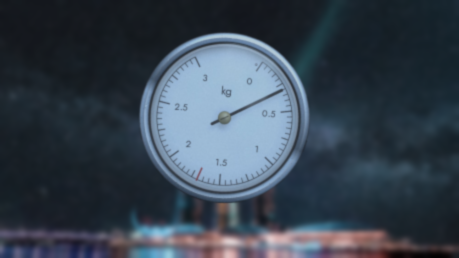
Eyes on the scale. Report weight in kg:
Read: 0.3 kg
